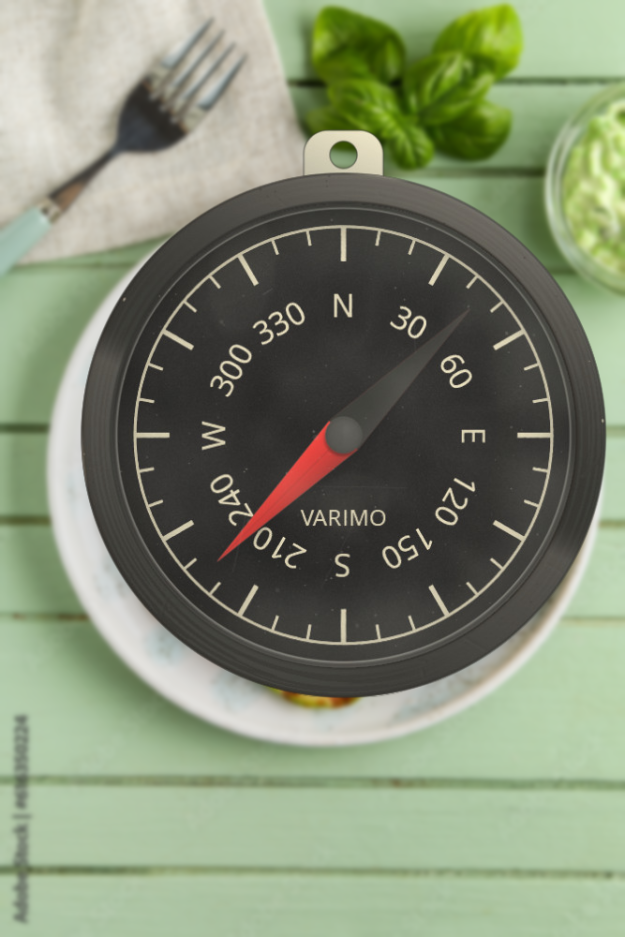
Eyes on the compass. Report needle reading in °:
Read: 225 °
